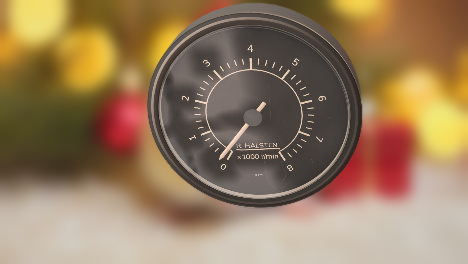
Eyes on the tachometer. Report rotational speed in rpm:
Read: 200 rpm
